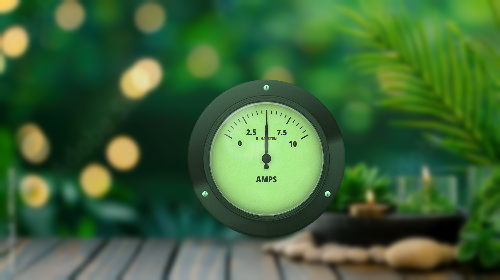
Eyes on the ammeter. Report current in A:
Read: 5 A
